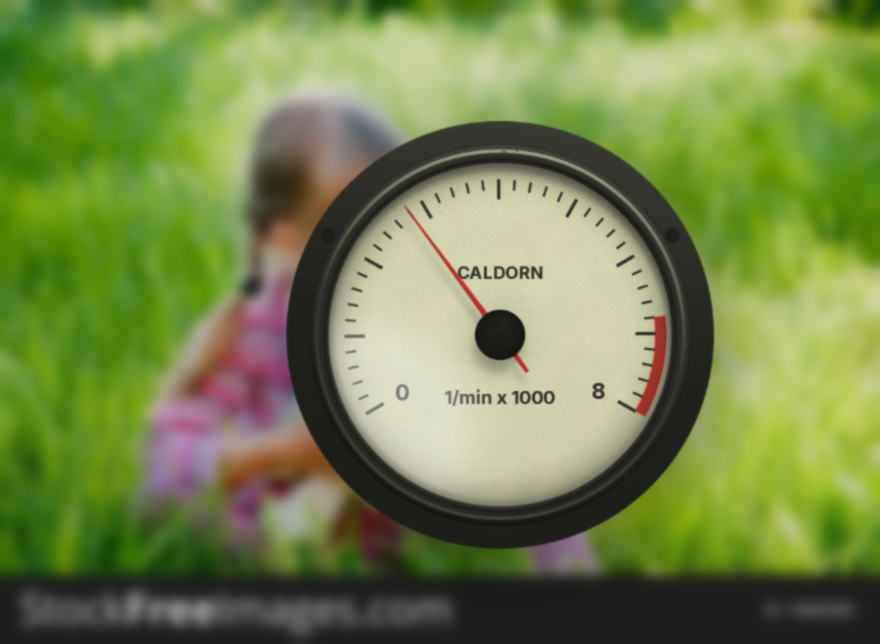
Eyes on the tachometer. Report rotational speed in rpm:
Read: 2800 rpm
